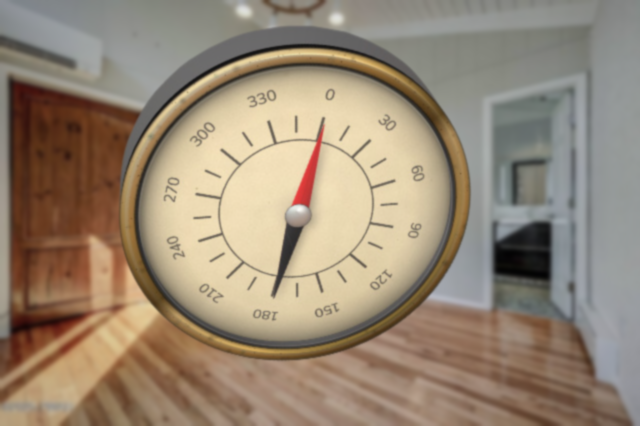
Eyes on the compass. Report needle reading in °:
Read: 0 °
